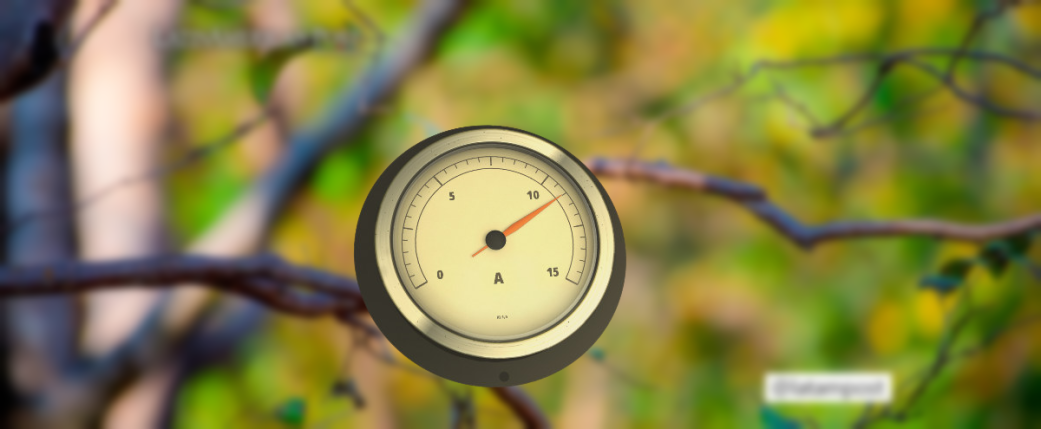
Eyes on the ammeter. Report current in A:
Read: 11 A
